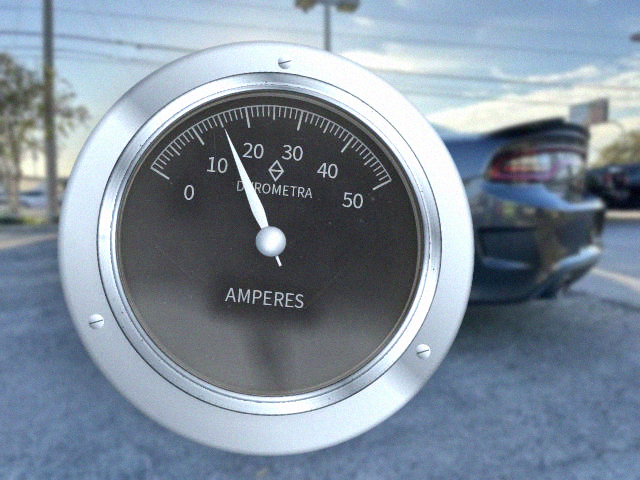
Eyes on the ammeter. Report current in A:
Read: 15 A
